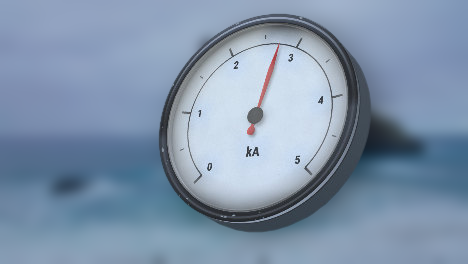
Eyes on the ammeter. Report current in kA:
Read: 2.75 kA
